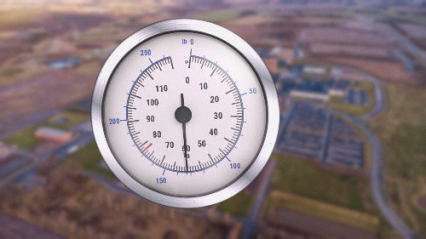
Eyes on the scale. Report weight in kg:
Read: 60 kg
